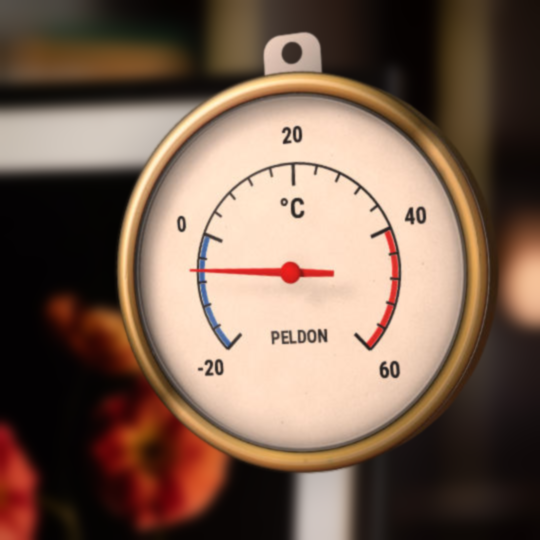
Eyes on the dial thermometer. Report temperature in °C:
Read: -6 °C
